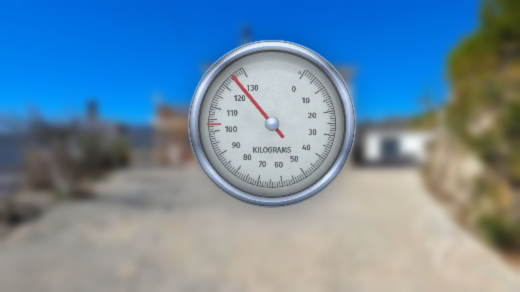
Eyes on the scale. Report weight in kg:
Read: 125 kg
